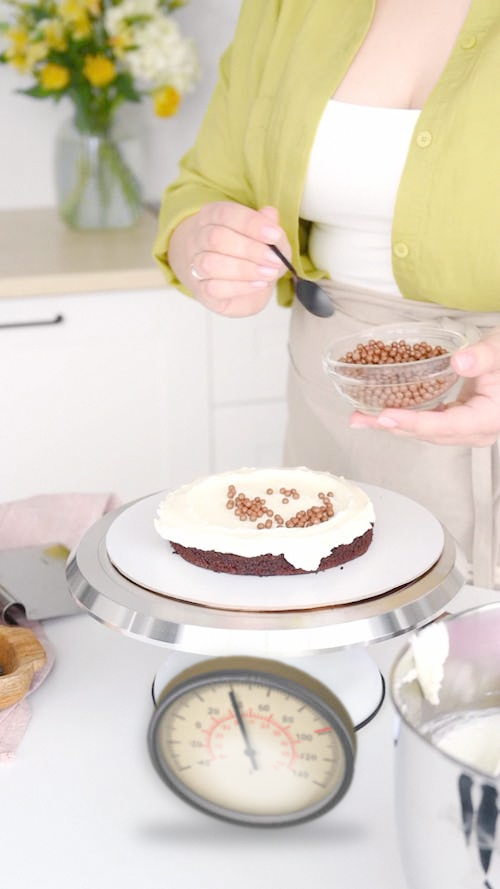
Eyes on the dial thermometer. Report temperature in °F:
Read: 40 °F
